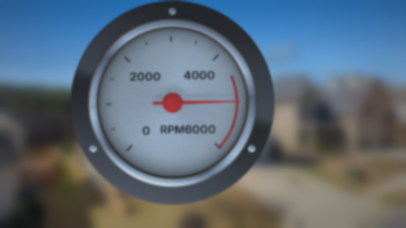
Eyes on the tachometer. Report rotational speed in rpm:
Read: 5000 rpm
